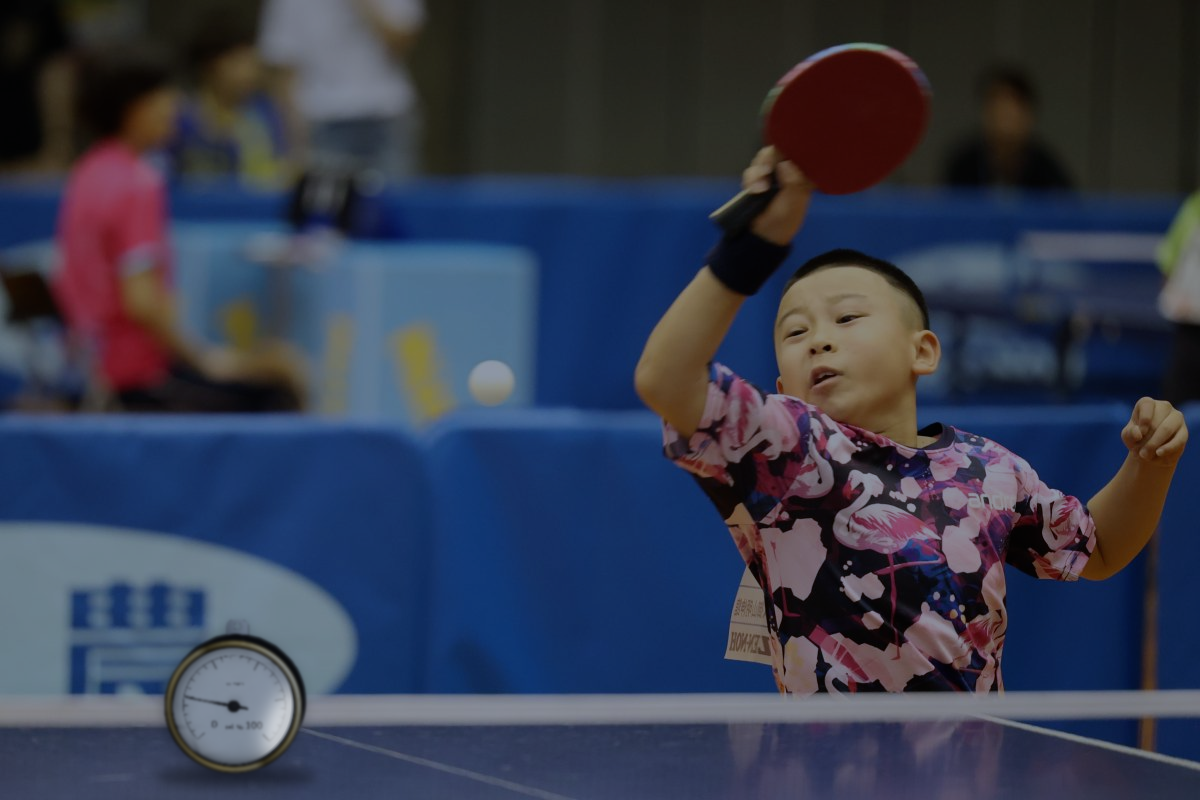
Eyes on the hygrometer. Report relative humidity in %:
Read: 20 %
